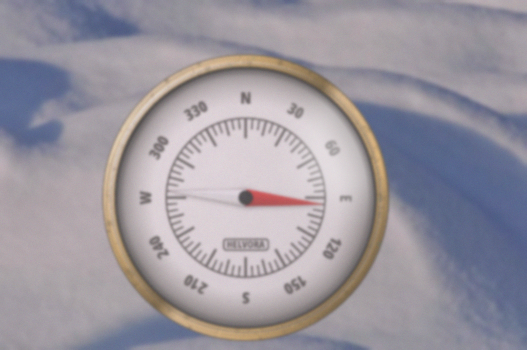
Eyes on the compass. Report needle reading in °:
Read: 95 °
